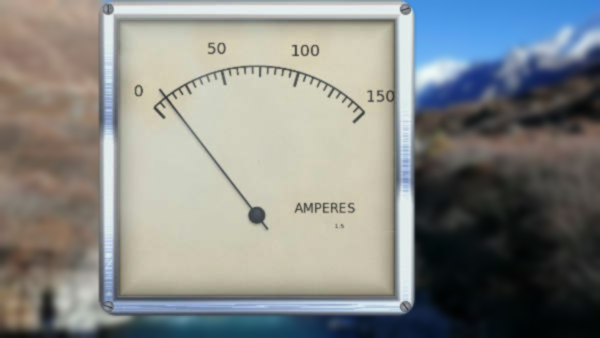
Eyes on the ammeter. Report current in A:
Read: 10 A
